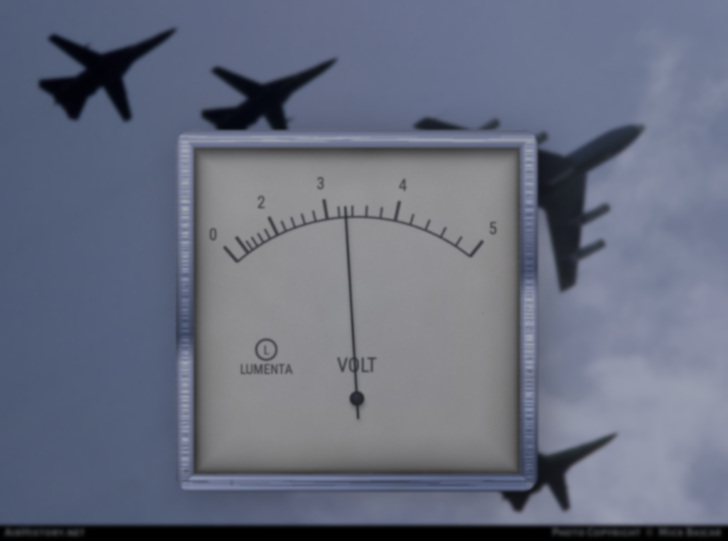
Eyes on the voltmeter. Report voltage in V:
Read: 3.3 V
